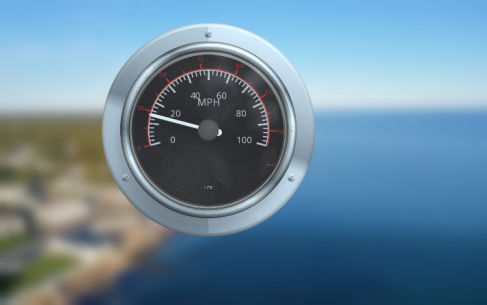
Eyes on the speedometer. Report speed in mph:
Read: 14 mph
